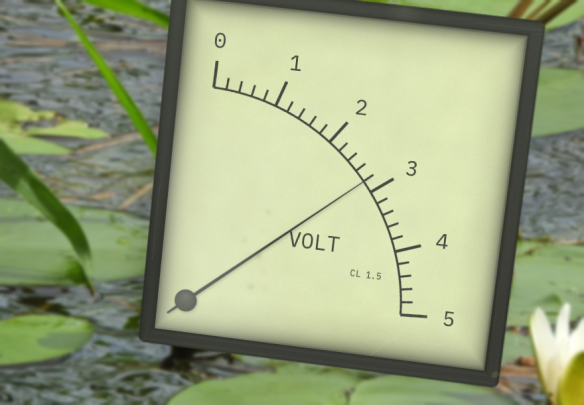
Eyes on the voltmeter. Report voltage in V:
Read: 2.8 V
